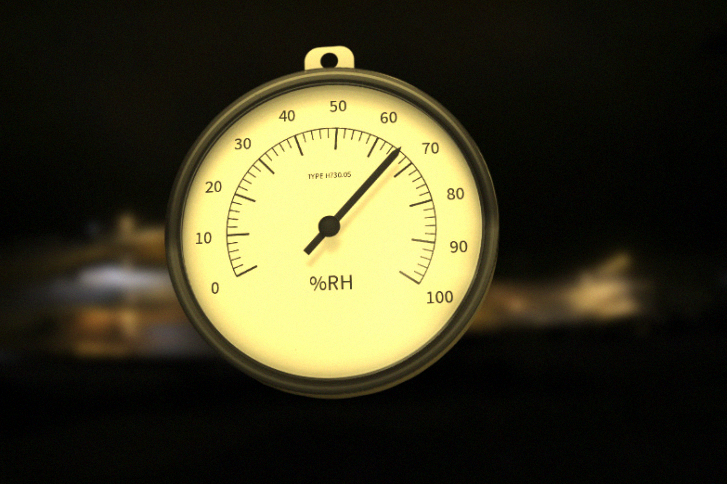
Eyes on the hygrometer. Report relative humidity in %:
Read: 66 %
